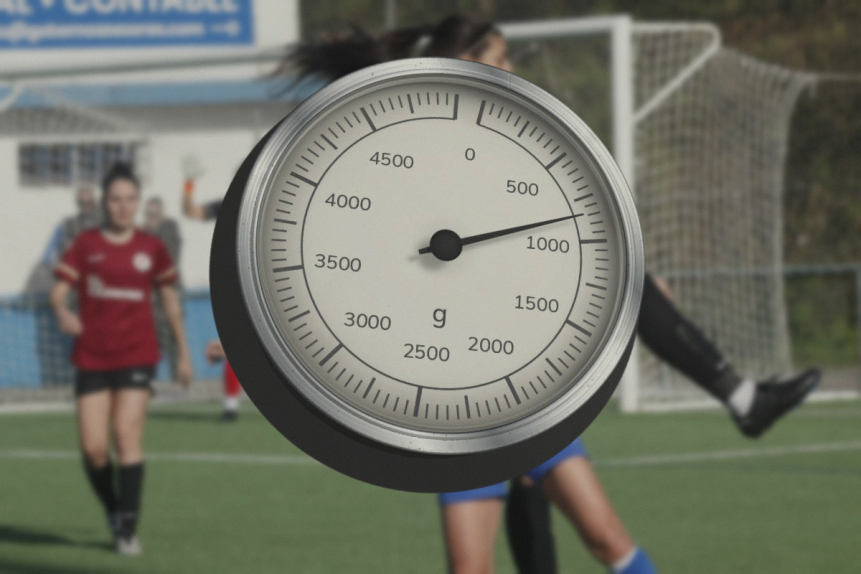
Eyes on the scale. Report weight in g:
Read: 850 g
